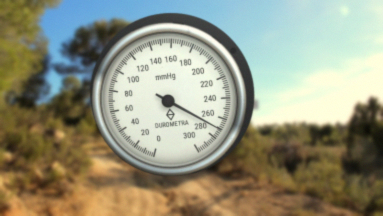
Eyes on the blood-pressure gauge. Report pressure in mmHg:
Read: 270 mmHg
